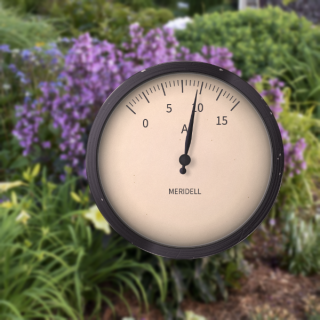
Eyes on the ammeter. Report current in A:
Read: 9.5 A
